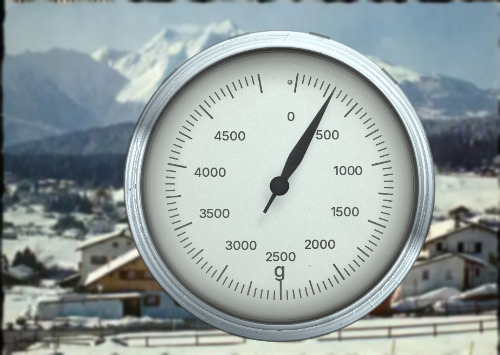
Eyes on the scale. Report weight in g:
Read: 300 g
